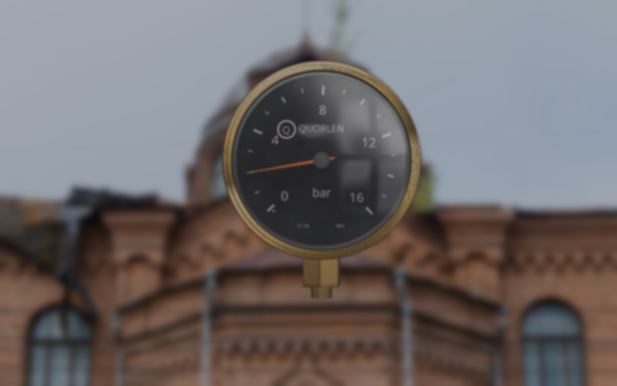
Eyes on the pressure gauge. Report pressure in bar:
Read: 2 bar
